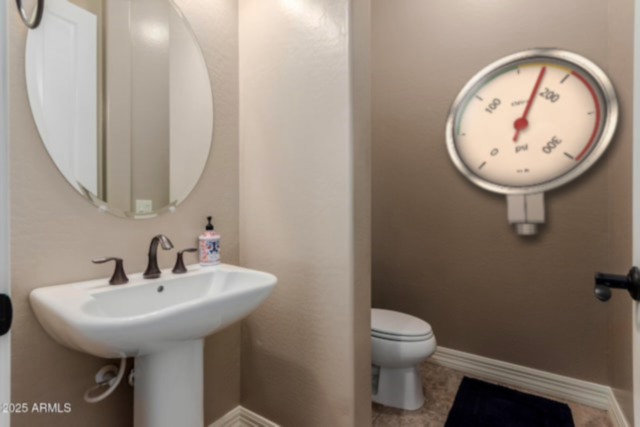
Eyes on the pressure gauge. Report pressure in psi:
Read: 175 psi
